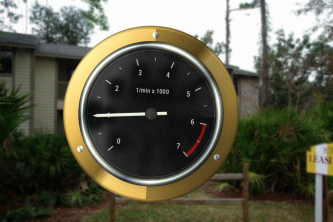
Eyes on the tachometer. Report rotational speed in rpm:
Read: 1000 rpm
